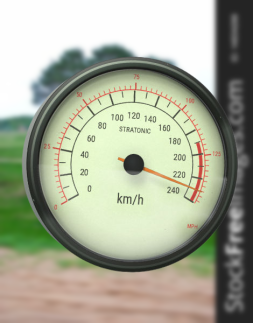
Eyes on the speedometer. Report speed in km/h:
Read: 230 km/h
